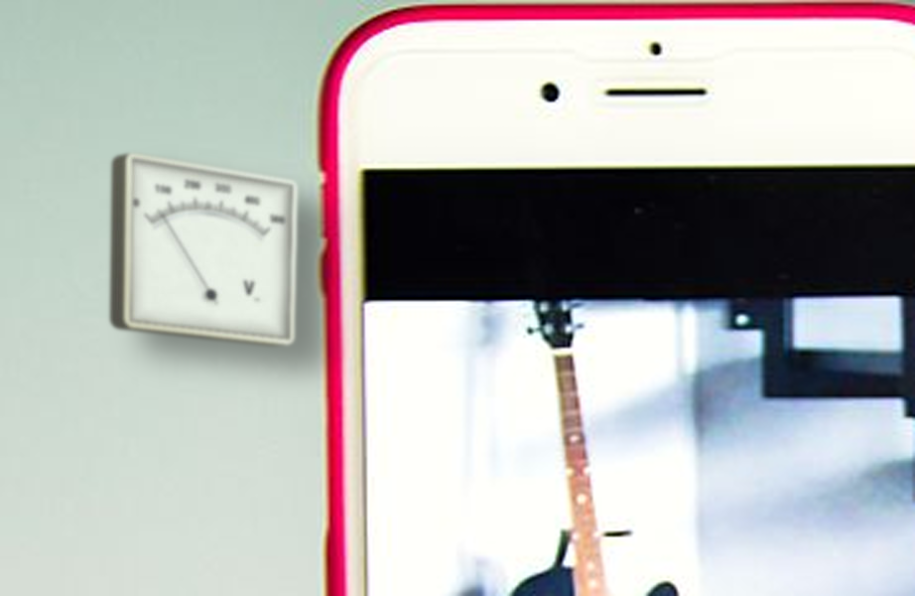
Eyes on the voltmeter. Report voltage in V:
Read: 50 V
